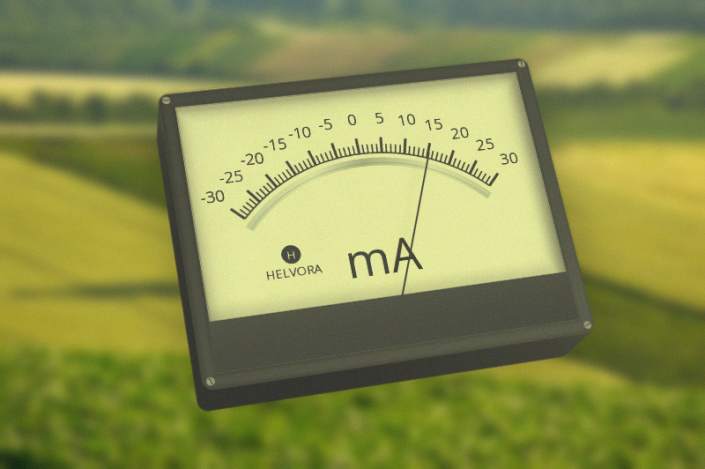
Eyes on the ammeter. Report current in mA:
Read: 15 mA
